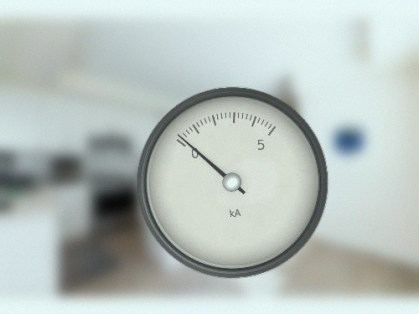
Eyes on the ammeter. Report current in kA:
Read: 0.2 kA
